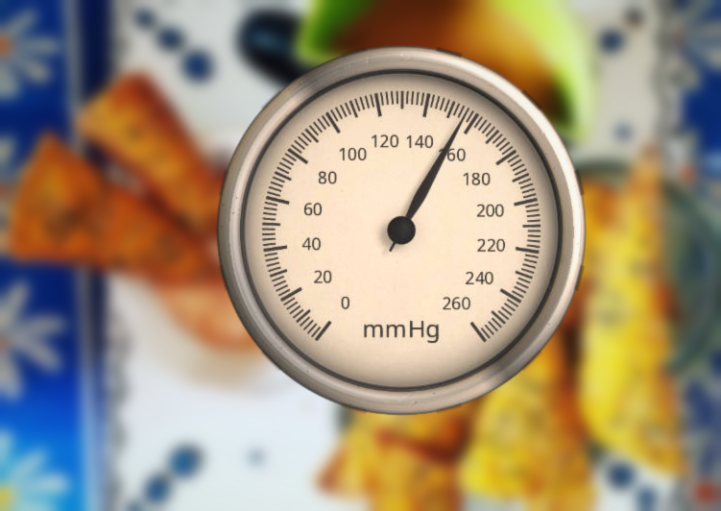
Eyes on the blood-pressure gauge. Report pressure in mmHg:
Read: 156 mmHg
